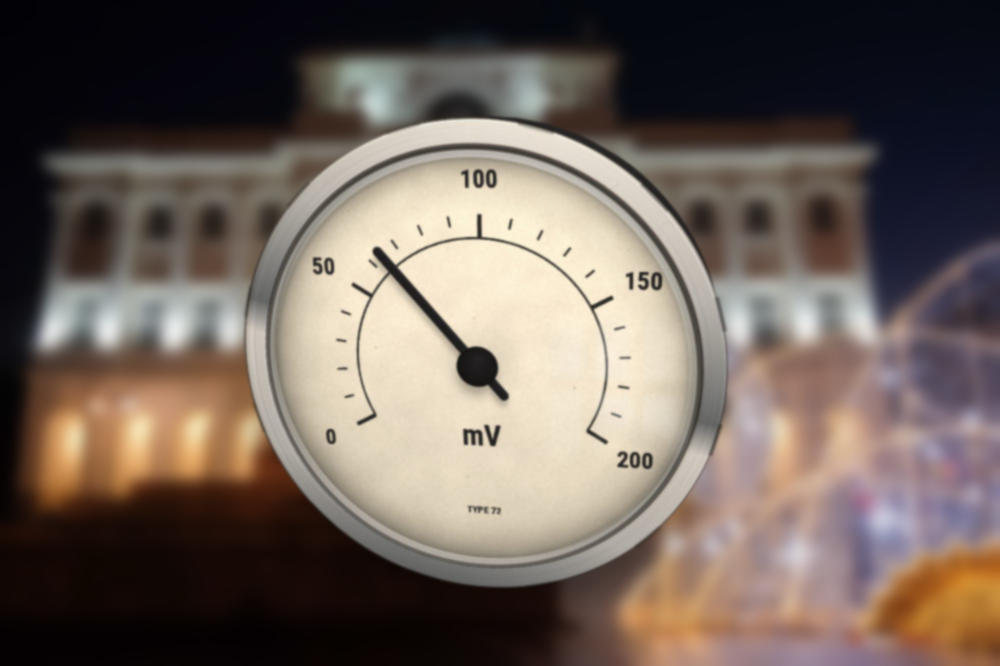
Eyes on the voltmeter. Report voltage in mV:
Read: 65 mV
